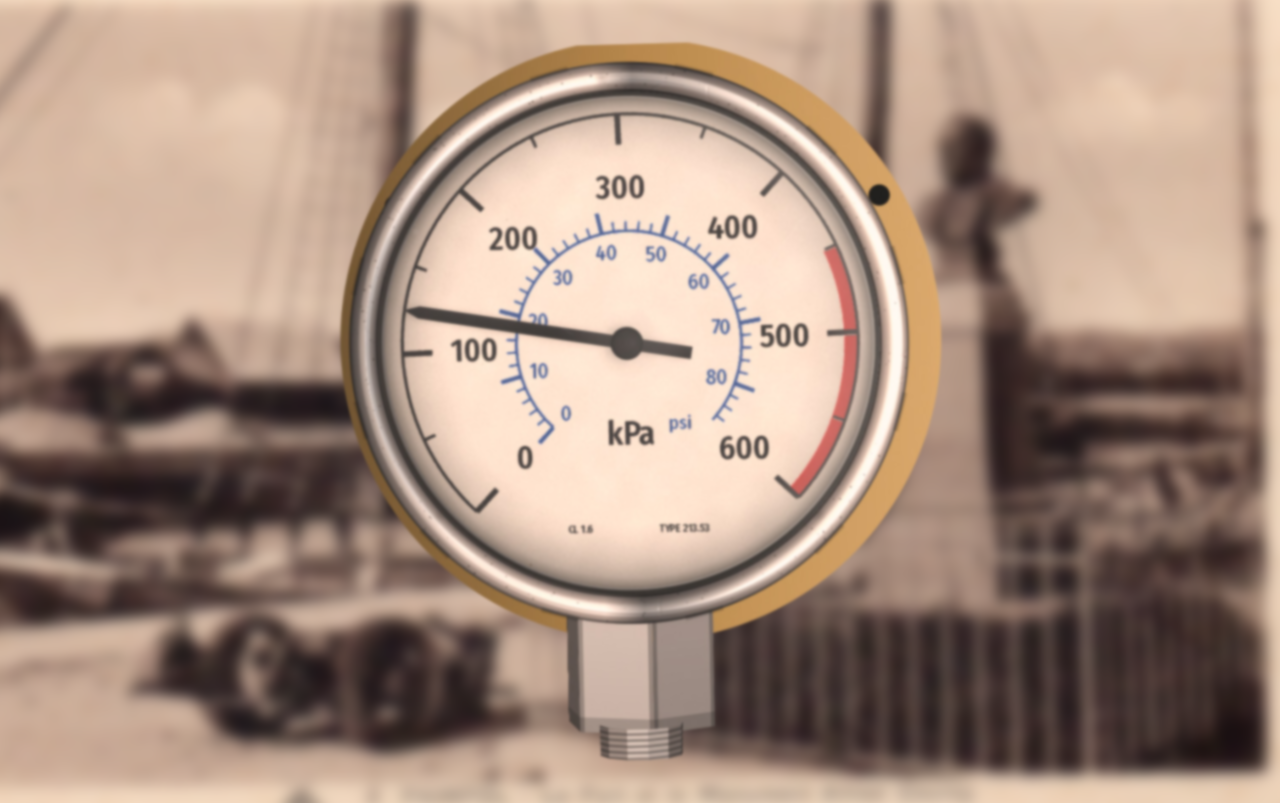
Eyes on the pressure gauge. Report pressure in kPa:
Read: 125 kPa
